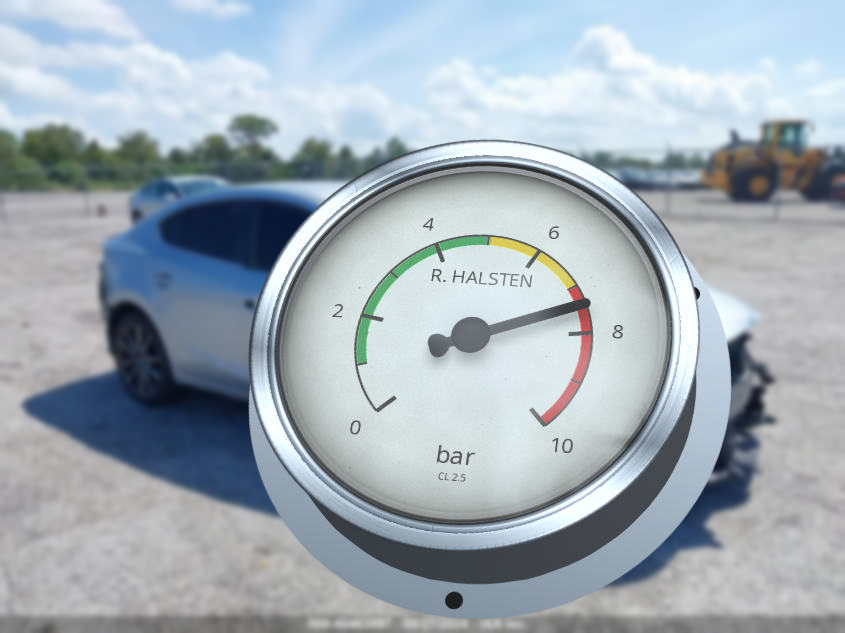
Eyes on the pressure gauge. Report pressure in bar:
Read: 7.5 bar
